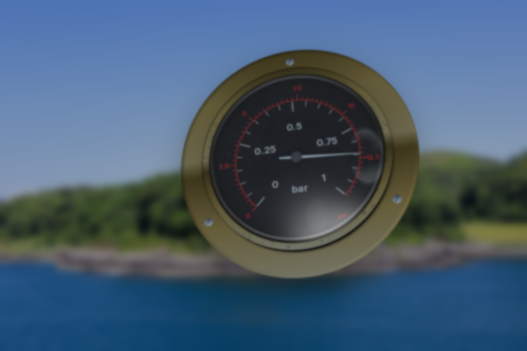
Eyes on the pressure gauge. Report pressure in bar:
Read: 0.85 bar
